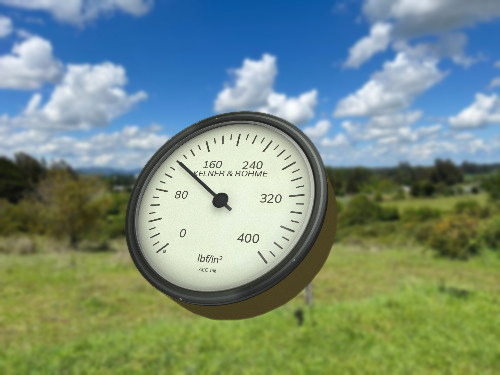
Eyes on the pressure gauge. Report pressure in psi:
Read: 120 psi
